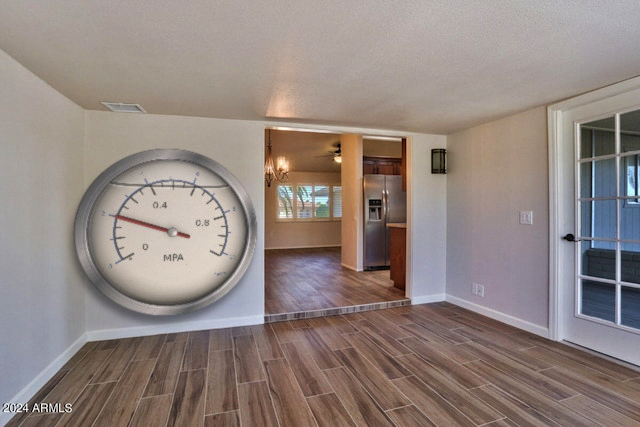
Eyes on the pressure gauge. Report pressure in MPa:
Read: 0.2 MPa
